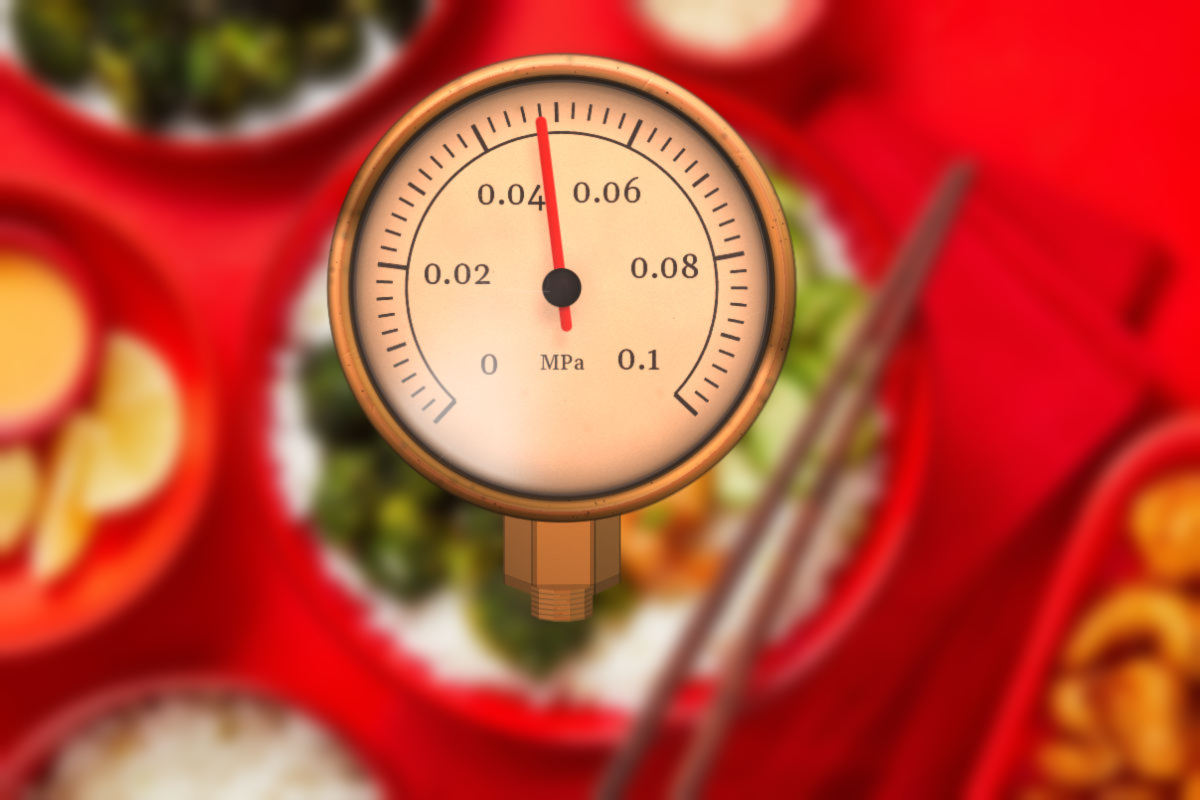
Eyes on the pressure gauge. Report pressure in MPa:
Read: 0.048 MPa
